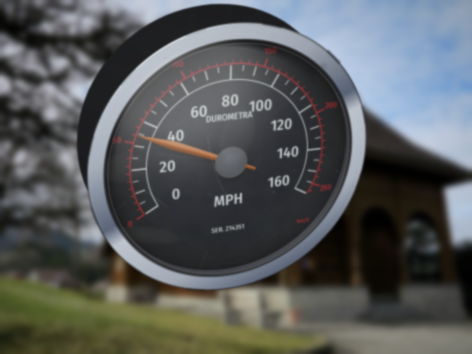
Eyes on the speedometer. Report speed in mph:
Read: 35 mph
